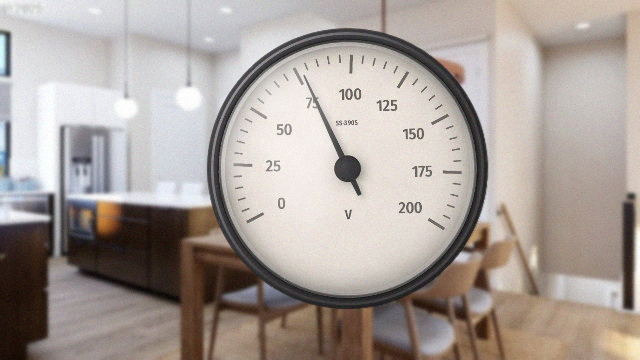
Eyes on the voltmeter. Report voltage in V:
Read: 77.5 V
